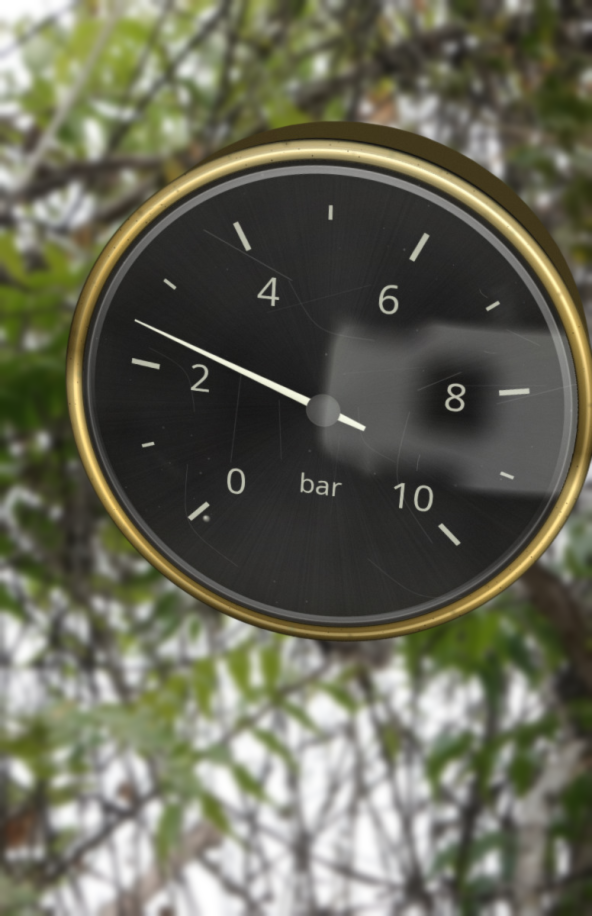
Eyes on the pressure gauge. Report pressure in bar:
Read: 2.5 bar
